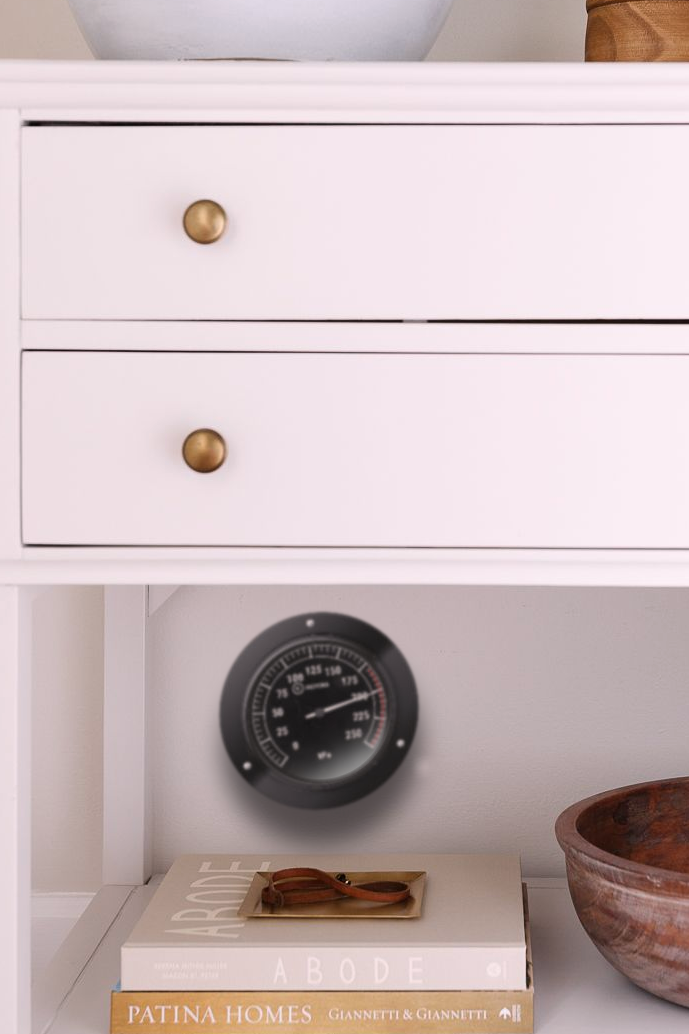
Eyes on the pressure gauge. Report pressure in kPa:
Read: 200 kPa
